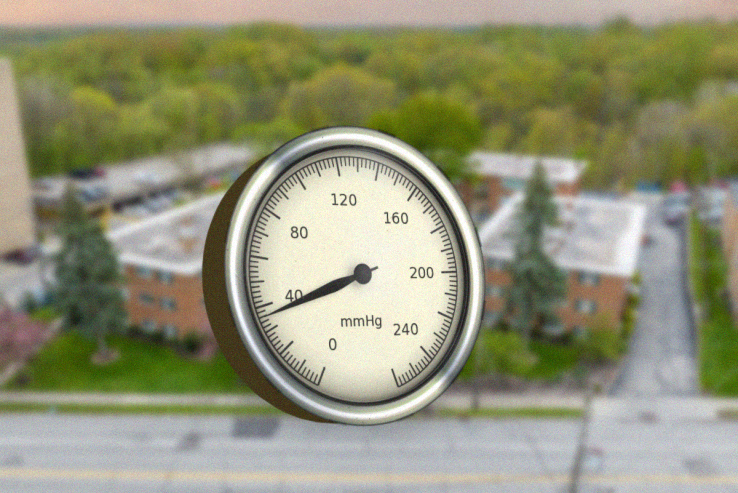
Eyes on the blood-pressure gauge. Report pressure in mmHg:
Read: 36 mmHg
